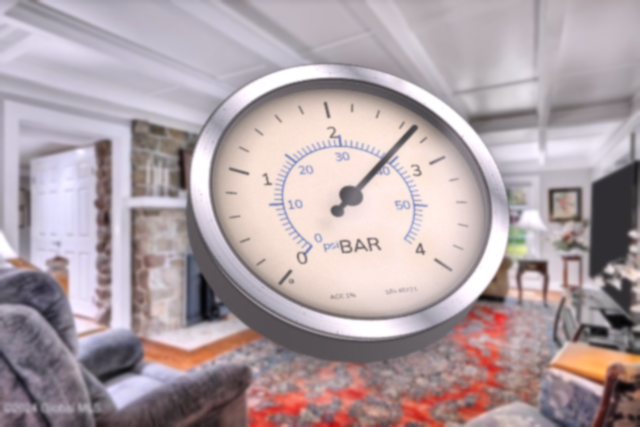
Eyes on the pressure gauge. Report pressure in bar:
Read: 2.7 bar
